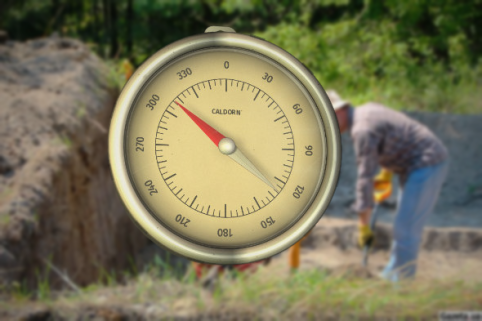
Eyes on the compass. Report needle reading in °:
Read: 310 °
